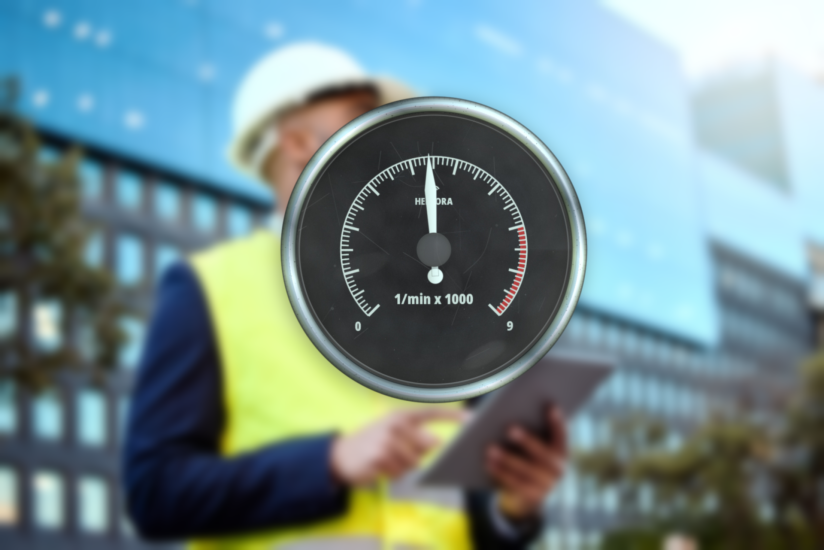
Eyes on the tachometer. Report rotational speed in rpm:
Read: 4400 rpm
